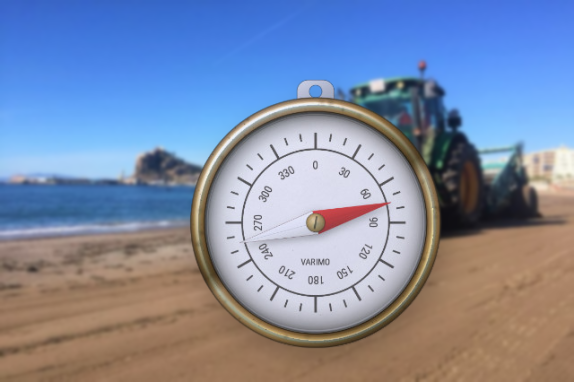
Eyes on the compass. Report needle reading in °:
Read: 75 °
